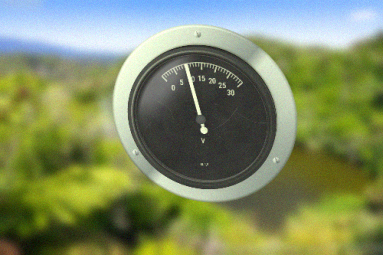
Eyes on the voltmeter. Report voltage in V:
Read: 10 V
